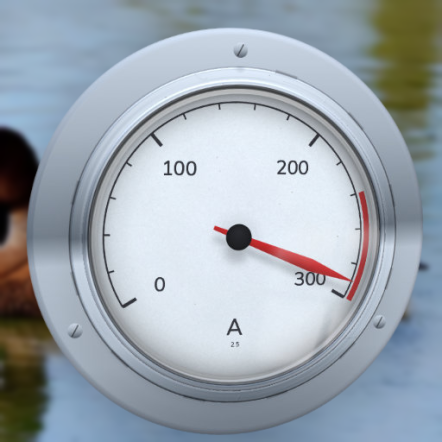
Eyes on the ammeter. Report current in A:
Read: 290 A
